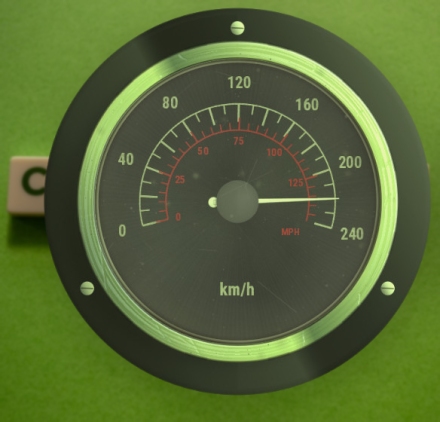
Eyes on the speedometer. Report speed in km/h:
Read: 220 km/h
